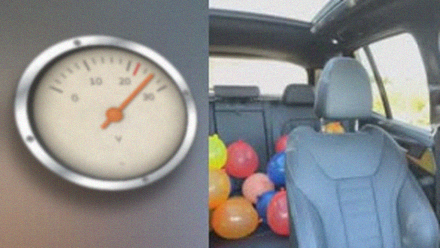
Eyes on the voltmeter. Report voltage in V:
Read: 26 V
